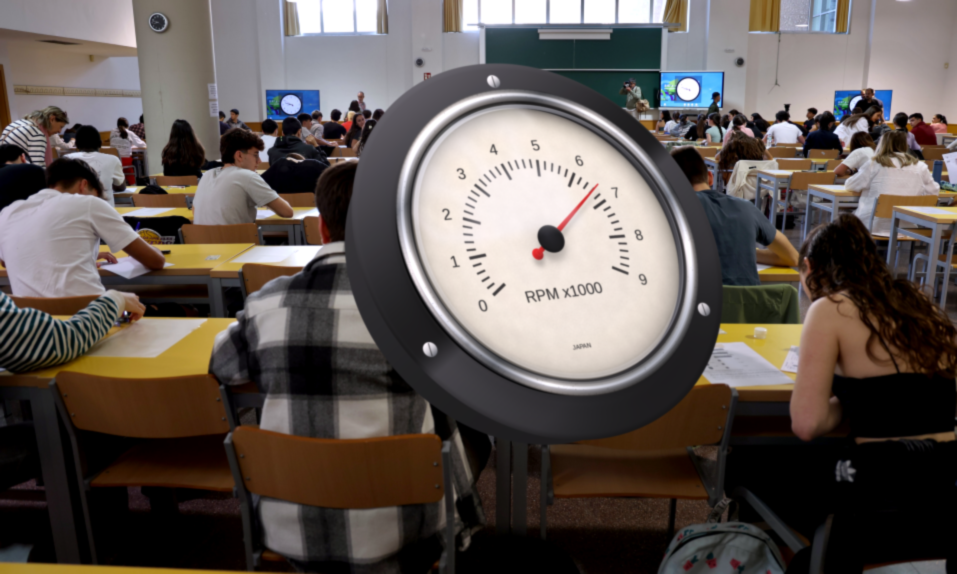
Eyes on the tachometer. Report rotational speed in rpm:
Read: 6600 rpm
